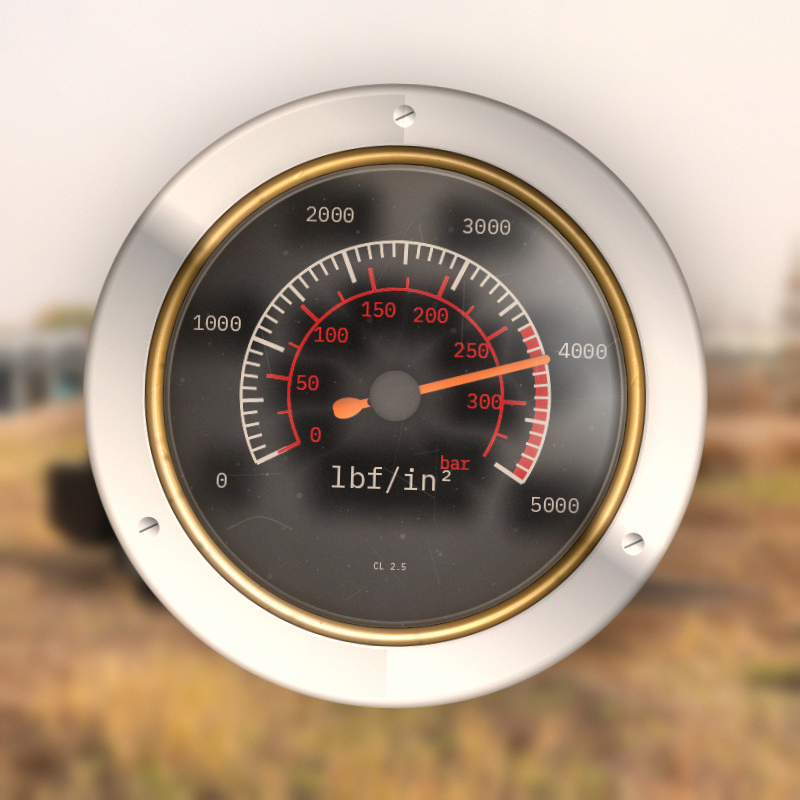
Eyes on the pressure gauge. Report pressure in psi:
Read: 4000 psi
